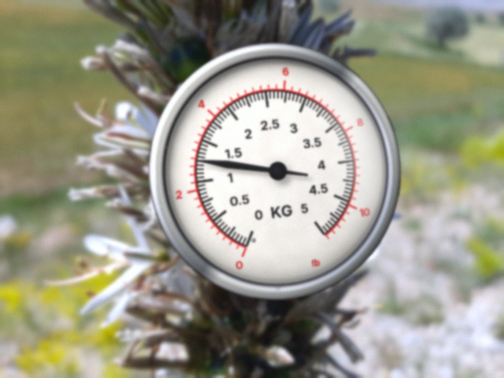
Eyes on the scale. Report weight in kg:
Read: 1.25 kg
